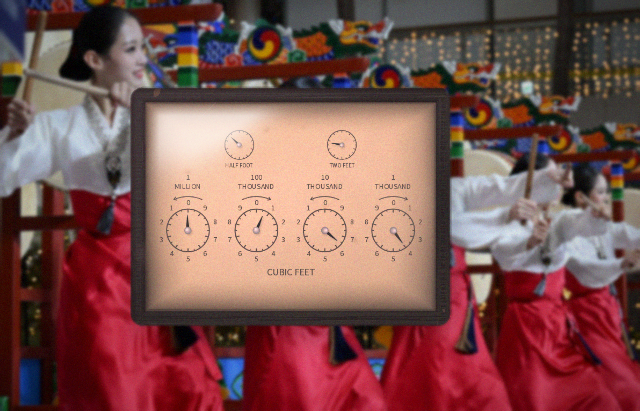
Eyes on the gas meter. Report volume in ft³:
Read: 6400 ft³
